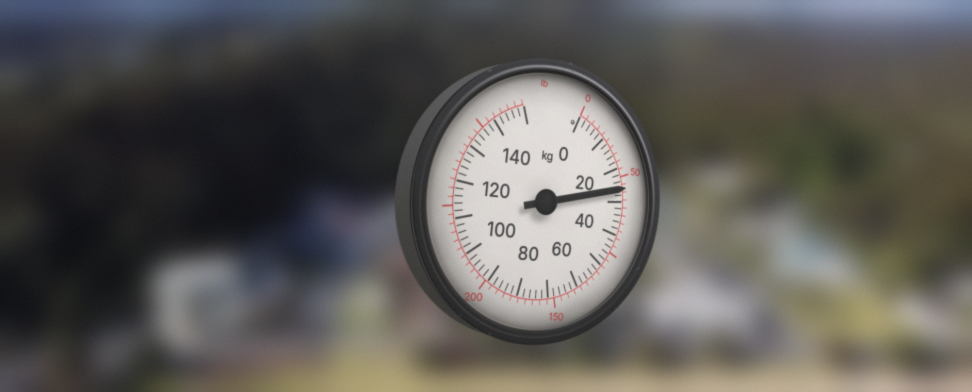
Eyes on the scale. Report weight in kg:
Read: 26 kg
